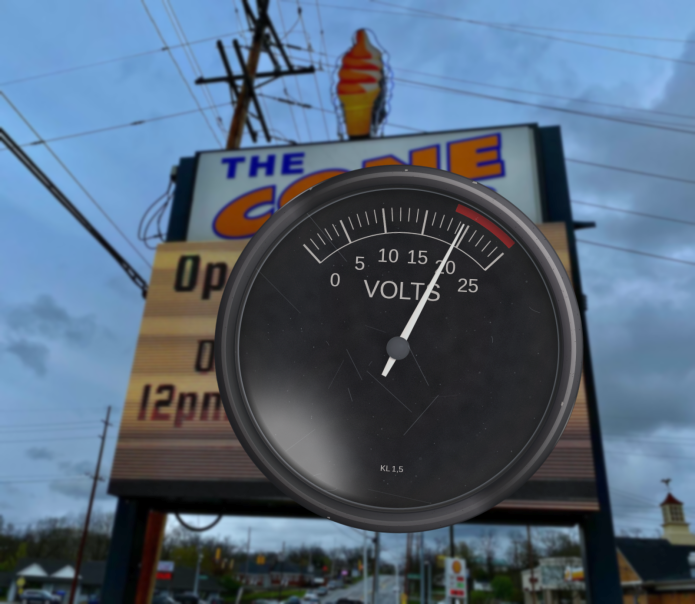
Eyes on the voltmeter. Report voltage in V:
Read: 19.5 V
